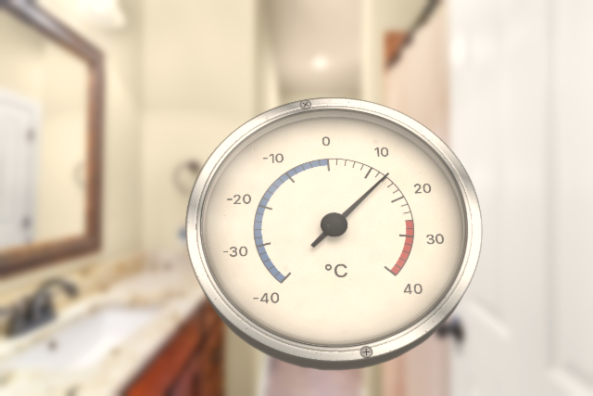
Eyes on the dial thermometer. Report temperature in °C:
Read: 14 °C
